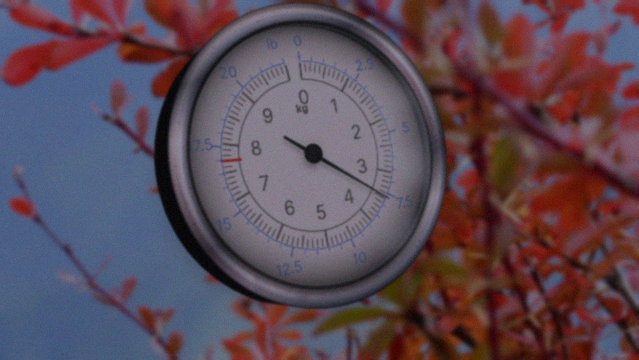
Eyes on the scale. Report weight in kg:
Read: 3.5 kg
